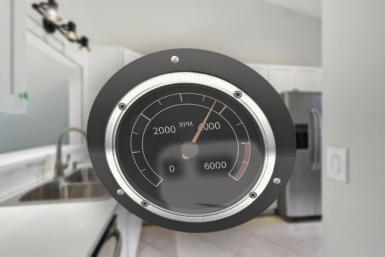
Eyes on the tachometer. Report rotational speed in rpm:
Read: 3750 rpm
